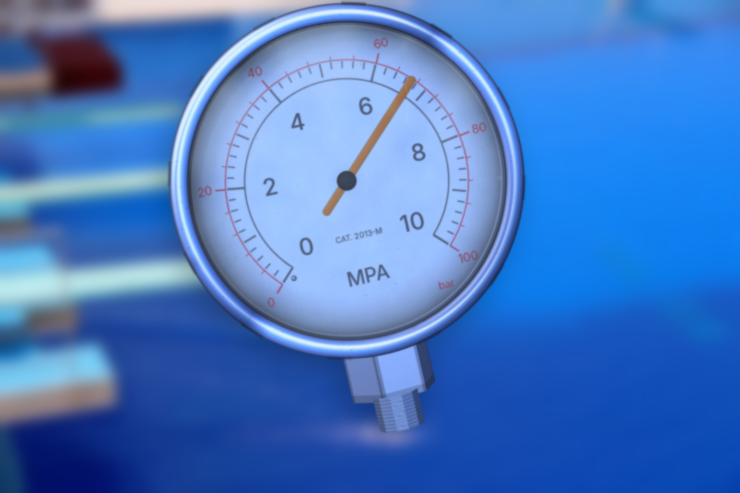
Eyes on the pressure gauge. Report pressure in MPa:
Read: 6.7 MPa
